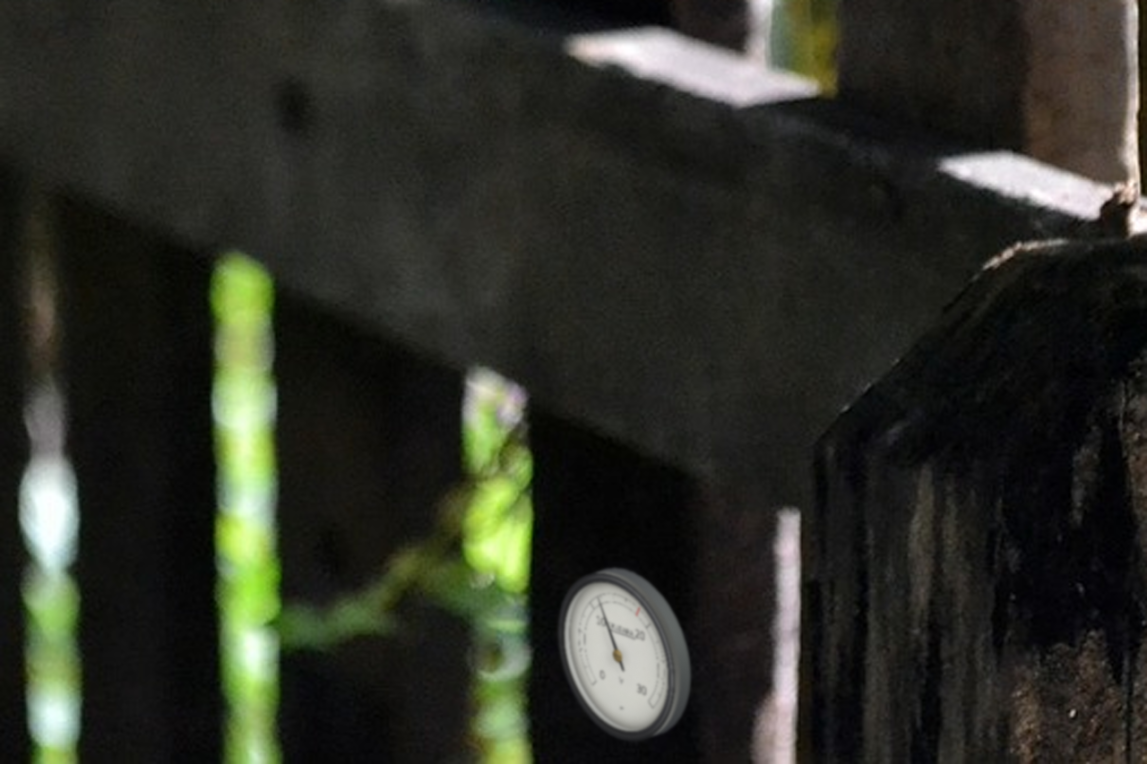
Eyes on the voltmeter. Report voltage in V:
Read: 12 V
